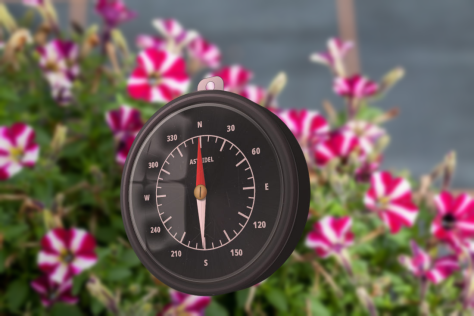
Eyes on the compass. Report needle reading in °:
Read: 0 °
